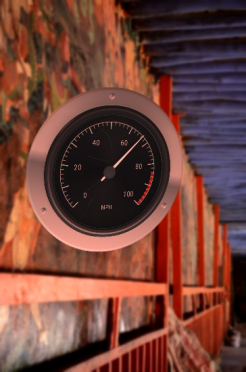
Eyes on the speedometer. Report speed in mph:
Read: 66 mph
